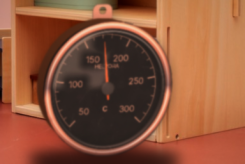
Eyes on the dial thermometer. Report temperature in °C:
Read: 170 °C
